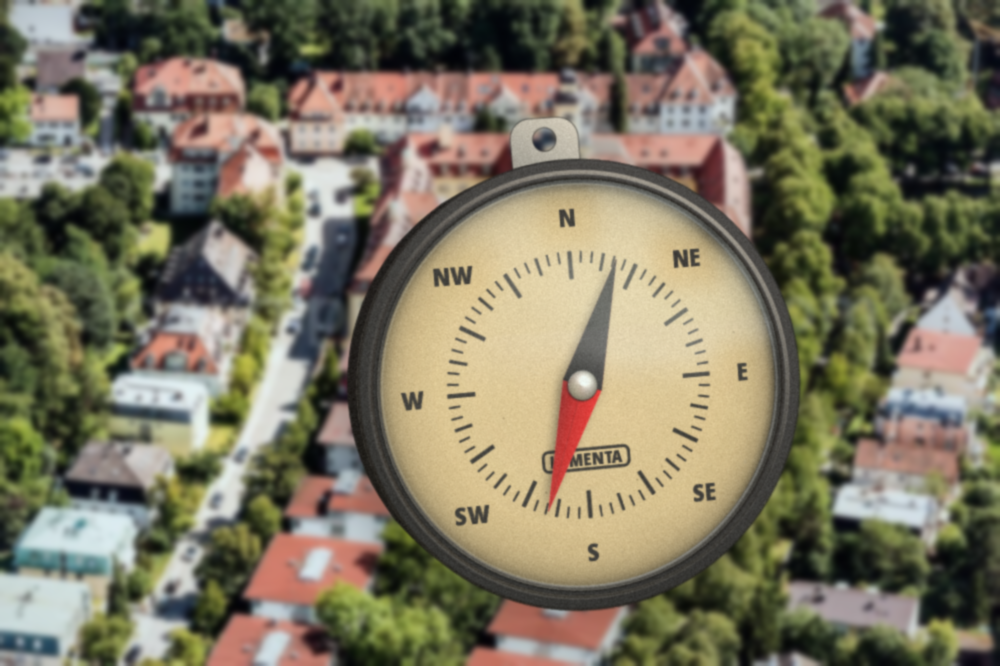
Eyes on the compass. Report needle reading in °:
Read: 200 °
